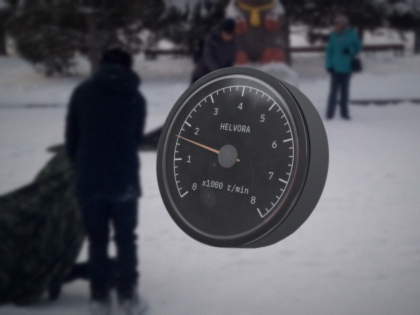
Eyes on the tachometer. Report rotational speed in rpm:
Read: 1600 rpm
